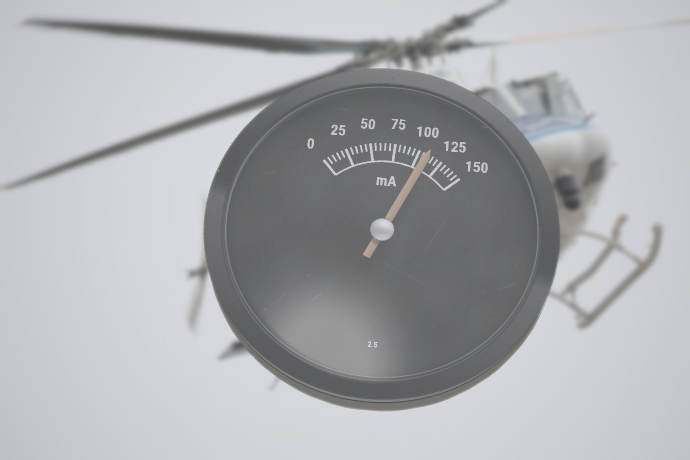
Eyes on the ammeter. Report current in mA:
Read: 110 mA
